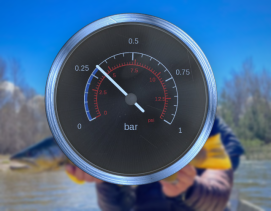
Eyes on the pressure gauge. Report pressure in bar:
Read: 0.3 bar
